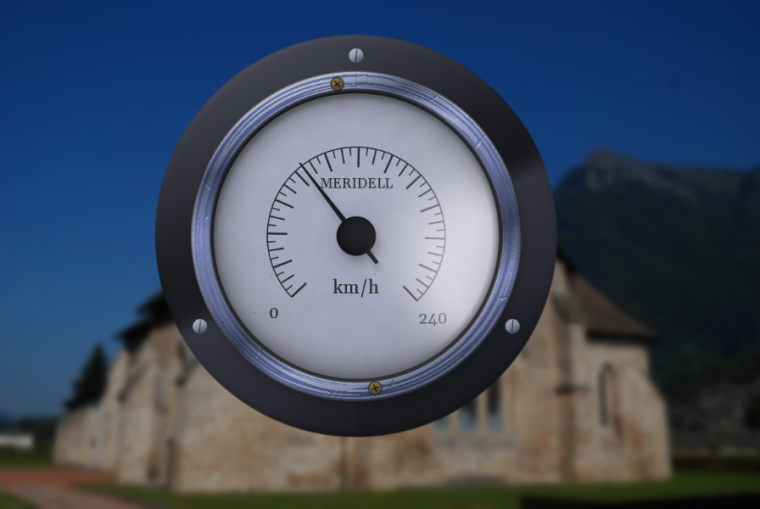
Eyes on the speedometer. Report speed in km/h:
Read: 85 km/h
